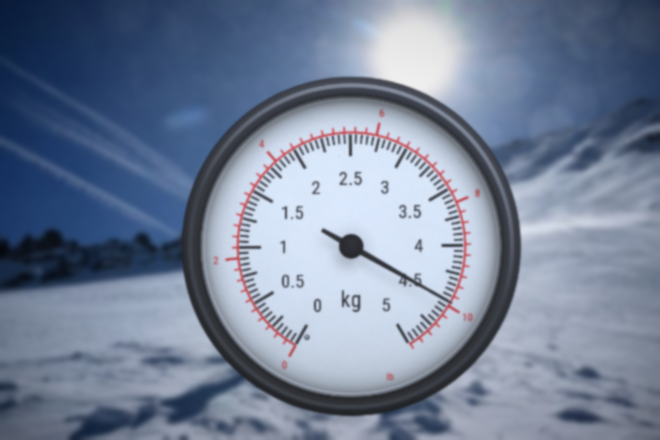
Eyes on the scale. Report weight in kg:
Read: 4.5 kg
